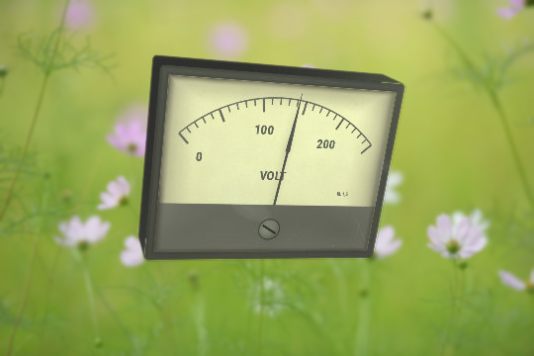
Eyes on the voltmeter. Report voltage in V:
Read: 140 V
